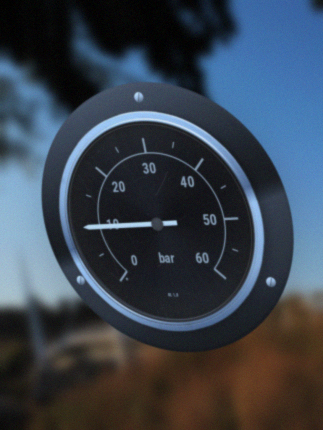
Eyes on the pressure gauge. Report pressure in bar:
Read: 10 bar
